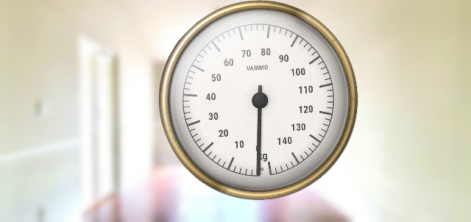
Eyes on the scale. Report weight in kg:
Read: 0 kg
